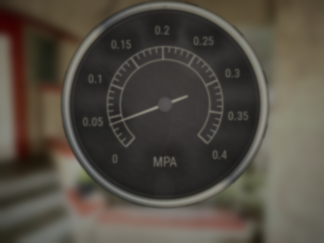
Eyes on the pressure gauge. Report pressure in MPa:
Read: 0.04 MPa
